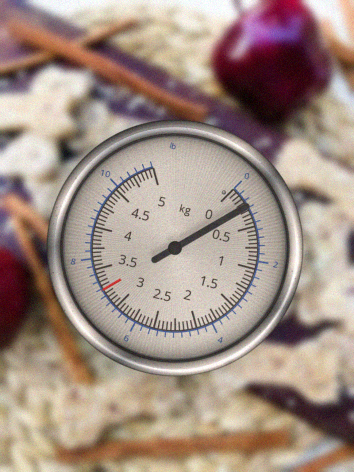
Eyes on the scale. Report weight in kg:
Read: 0.25 kg
